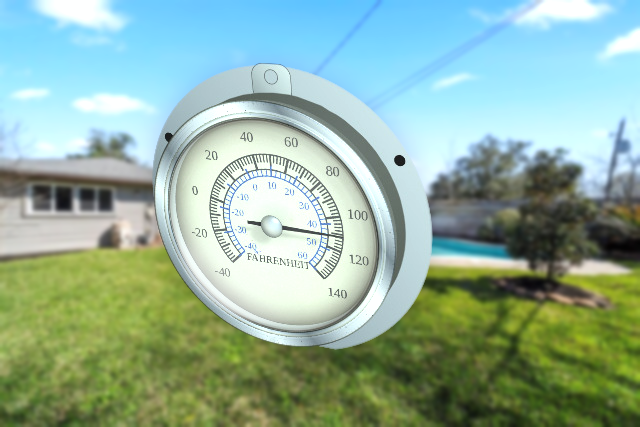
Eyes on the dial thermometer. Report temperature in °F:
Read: 110 °F
